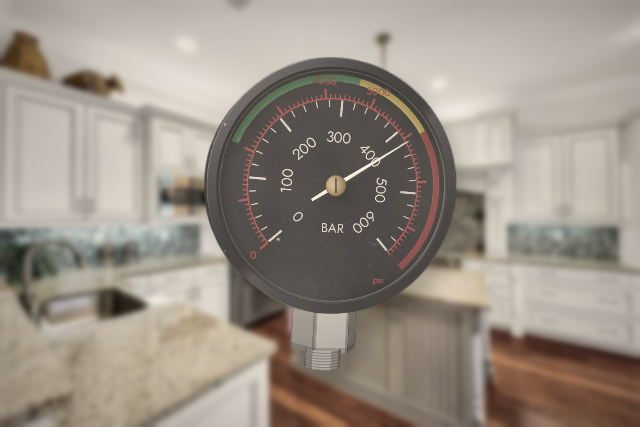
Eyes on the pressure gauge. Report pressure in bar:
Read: 420 bar
